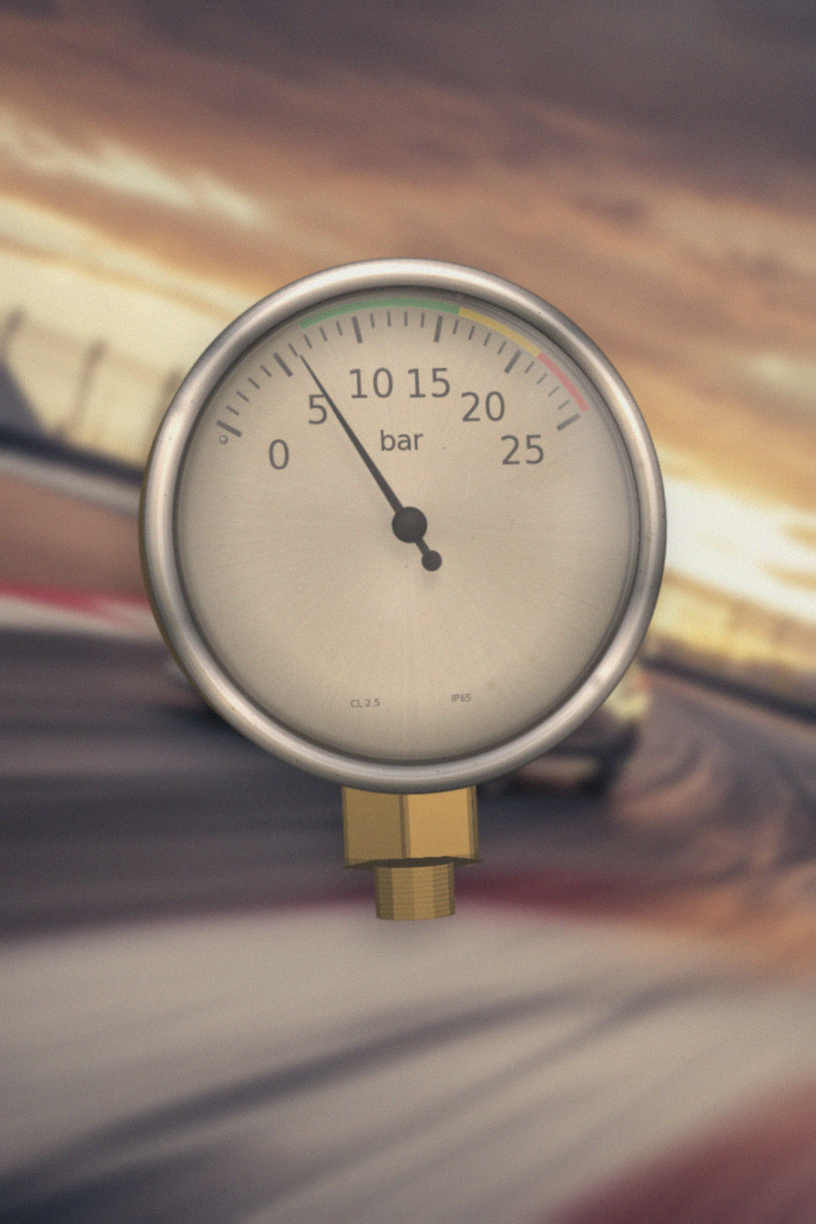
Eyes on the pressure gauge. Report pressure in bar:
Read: 6 bar
